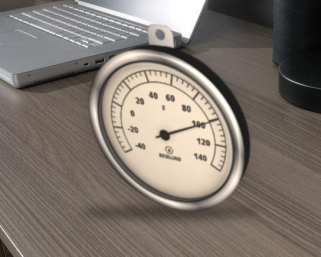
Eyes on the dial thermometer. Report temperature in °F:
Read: 100 °F
